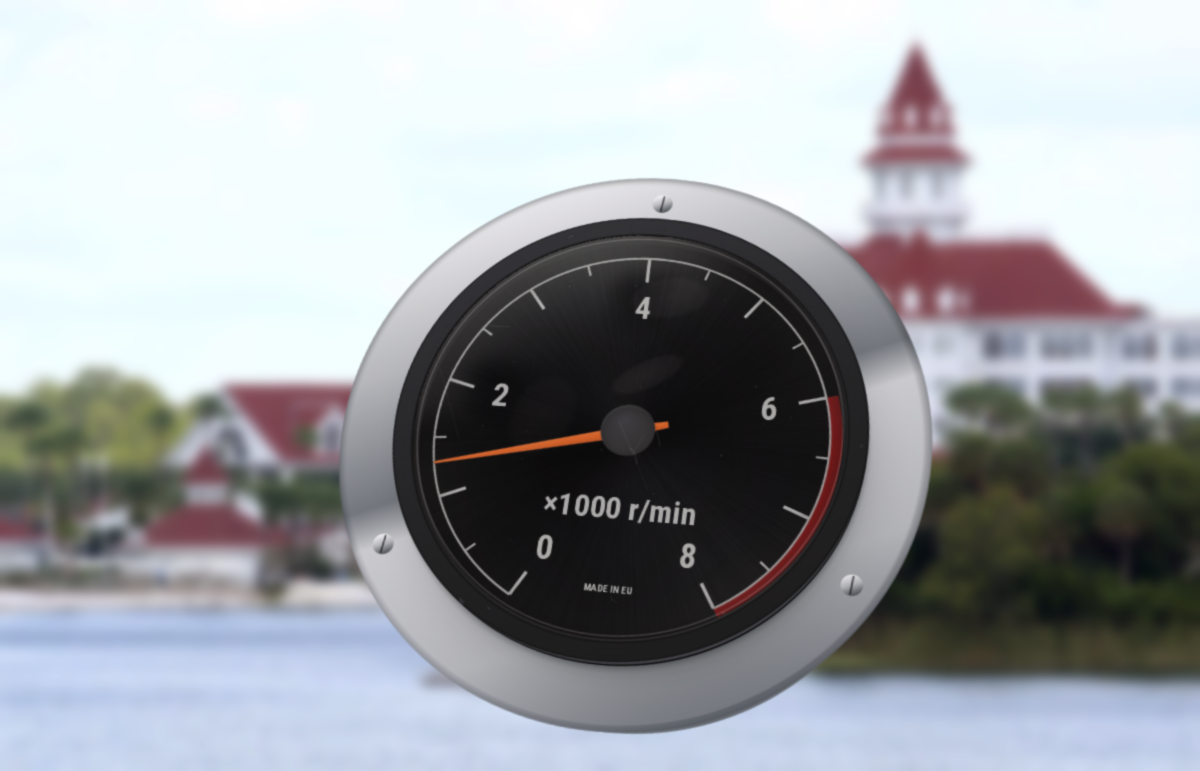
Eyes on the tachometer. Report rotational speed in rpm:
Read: 1250 rpm
